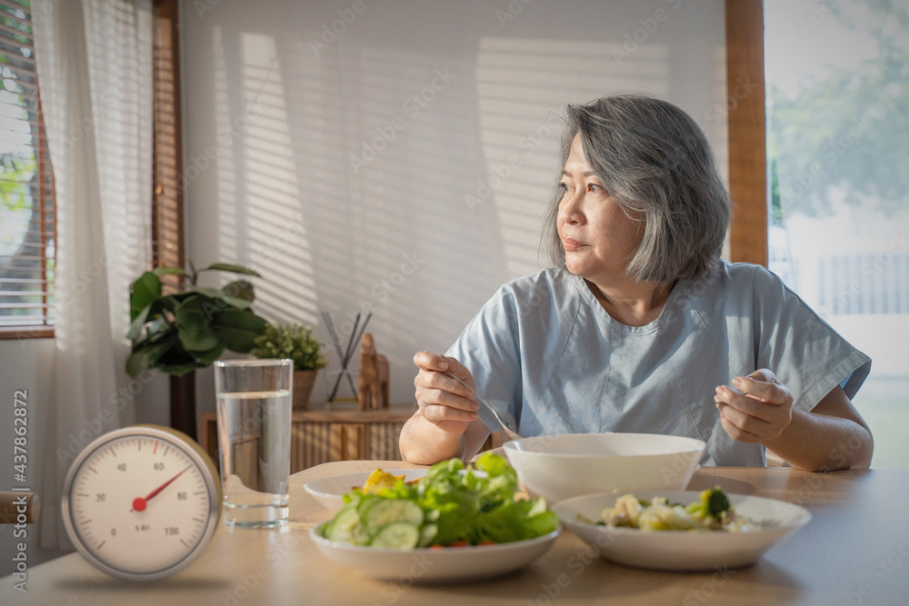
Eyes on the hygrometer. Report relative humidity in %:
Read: 70 %
